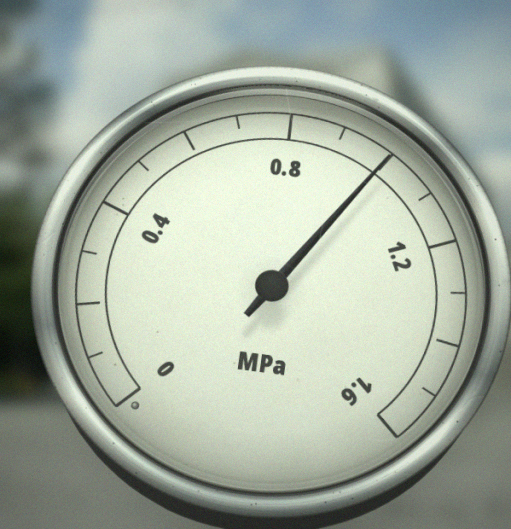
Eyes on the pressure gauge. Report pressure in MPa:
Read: 1 MPa
